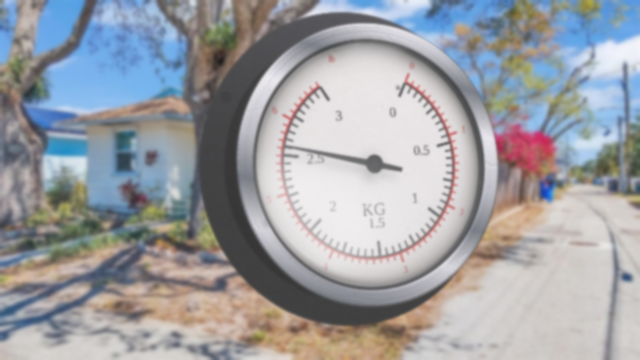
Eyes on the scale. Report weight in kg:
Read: 2.55 kg
